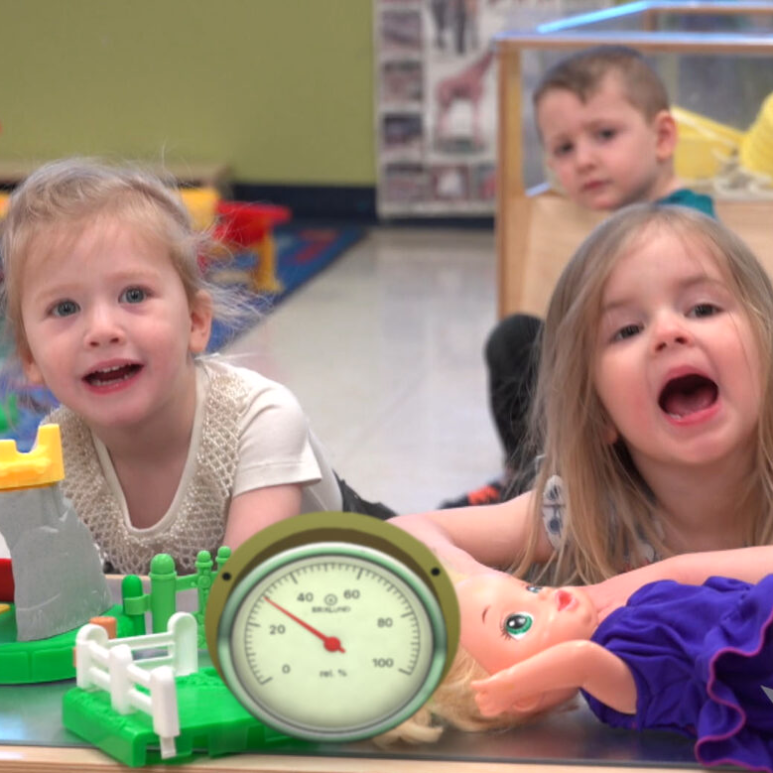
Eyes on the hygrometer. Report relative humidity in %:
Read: 30 %
